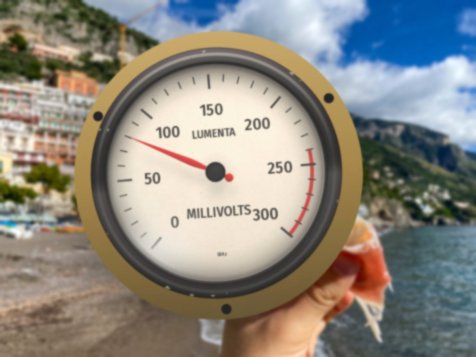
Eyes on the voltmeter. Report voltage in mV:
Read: 80 mV
